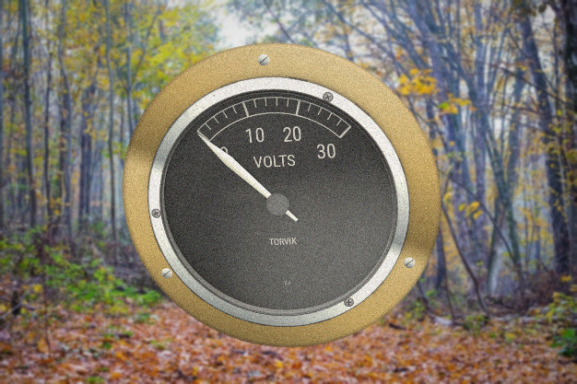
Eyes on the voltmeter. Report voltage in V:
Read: 0 V
